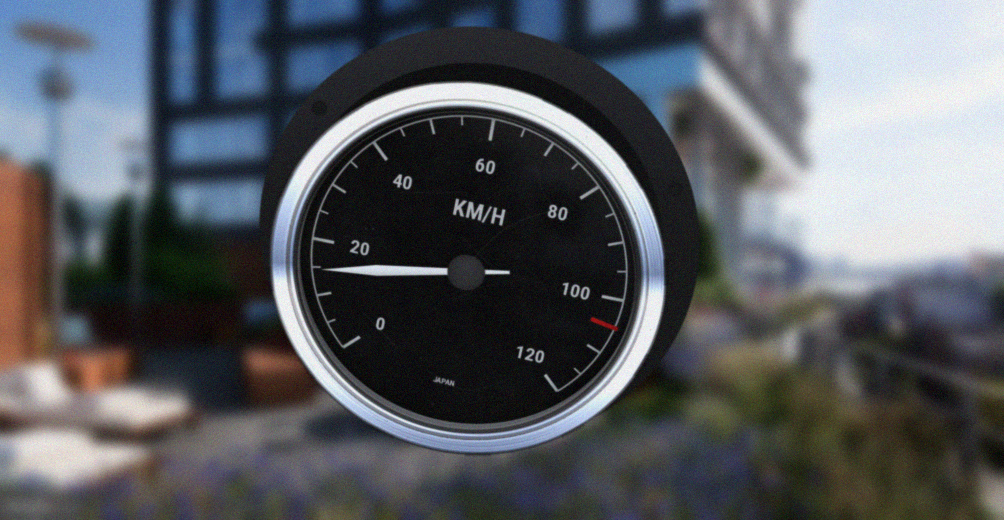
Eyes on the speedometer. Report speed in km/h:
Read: 15 km/h
